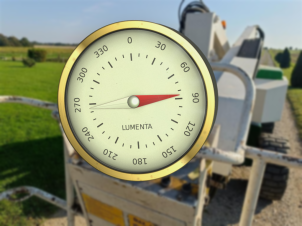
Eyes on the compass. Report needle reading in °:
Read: 85 °
